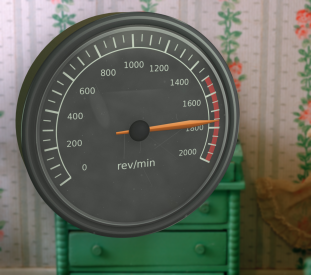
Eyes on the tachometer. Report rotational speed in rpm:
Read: 1750 rpm
